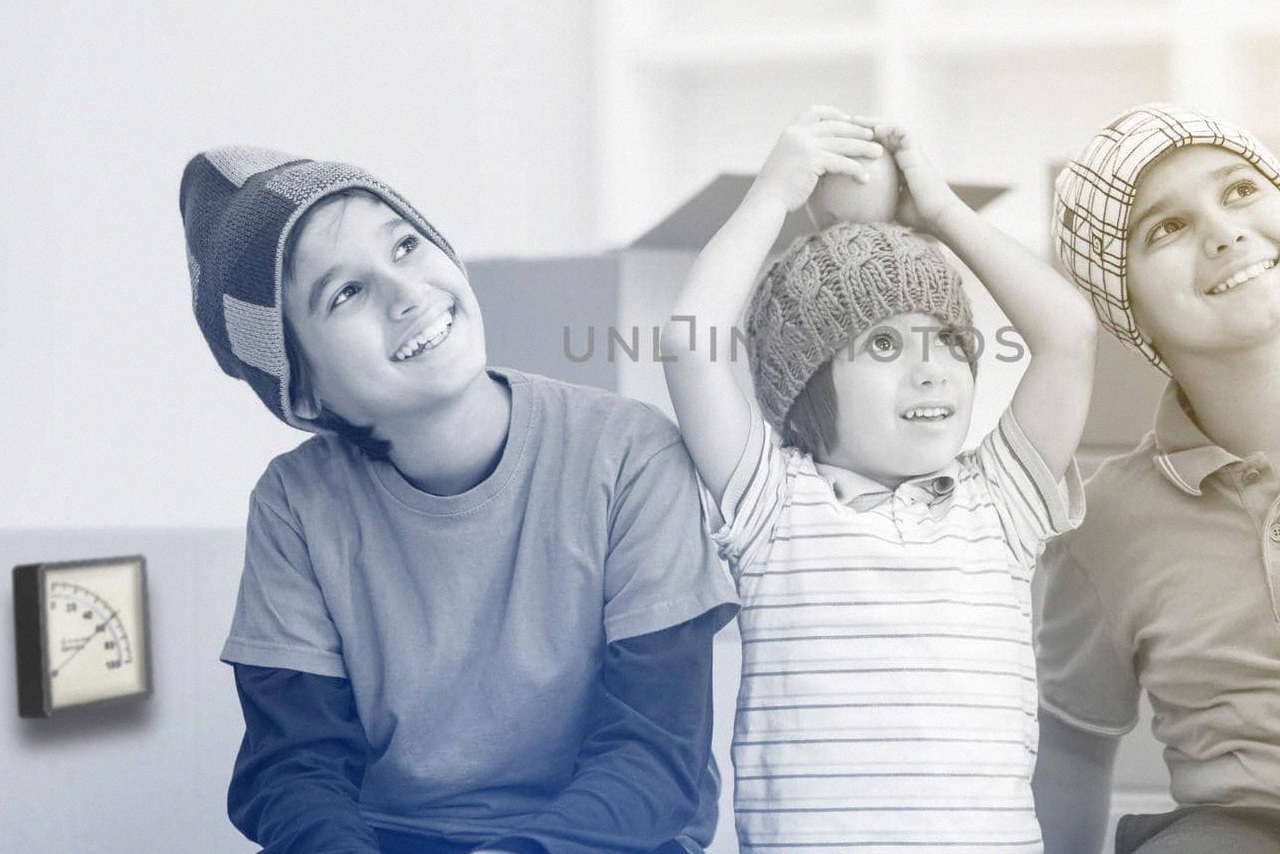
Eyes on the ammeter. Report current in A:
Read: 60 A
